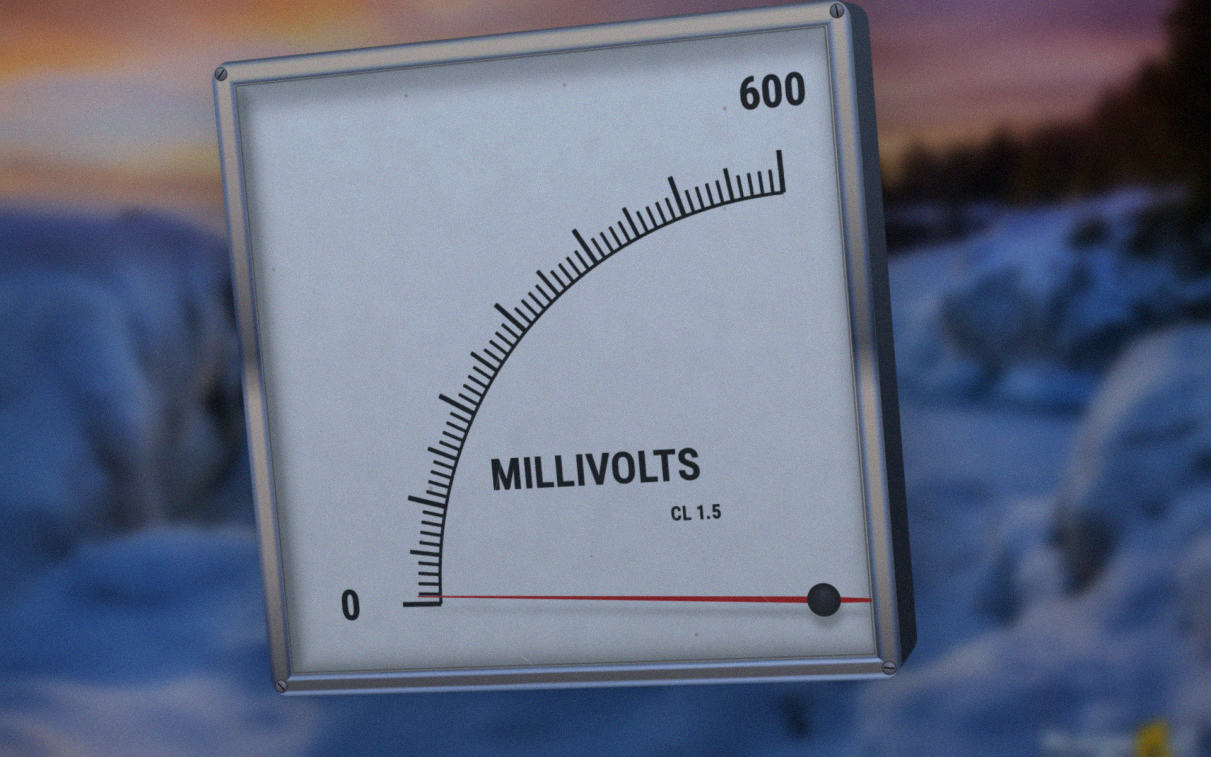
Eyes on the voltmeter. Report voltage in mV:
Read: 10 mV
